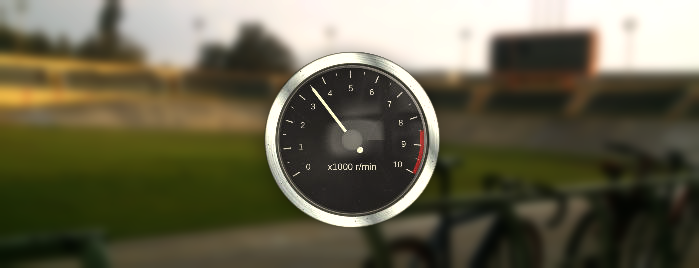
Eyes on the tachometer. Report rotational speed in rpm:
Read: 3500 rpm
